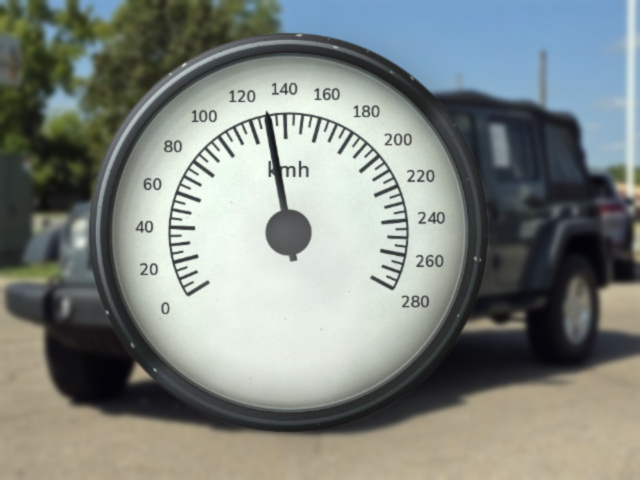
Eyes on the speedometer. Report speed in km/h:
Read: 130 km/h
